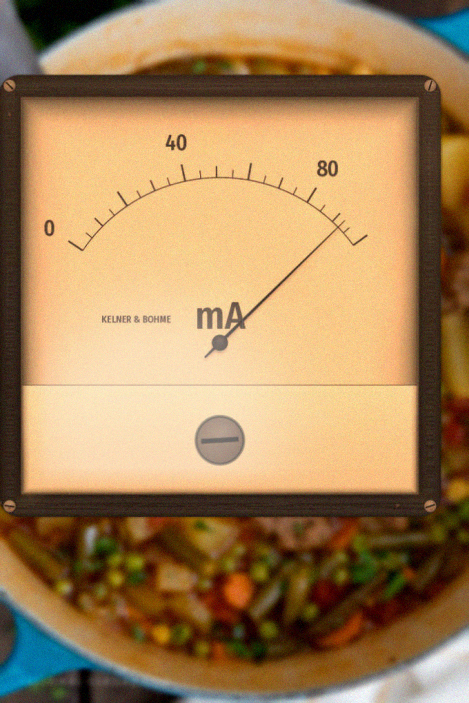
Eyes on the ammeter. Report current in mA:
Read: 92.5 mA
